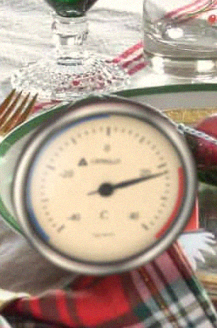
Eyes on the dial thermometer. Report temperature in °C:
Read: 22 °C
